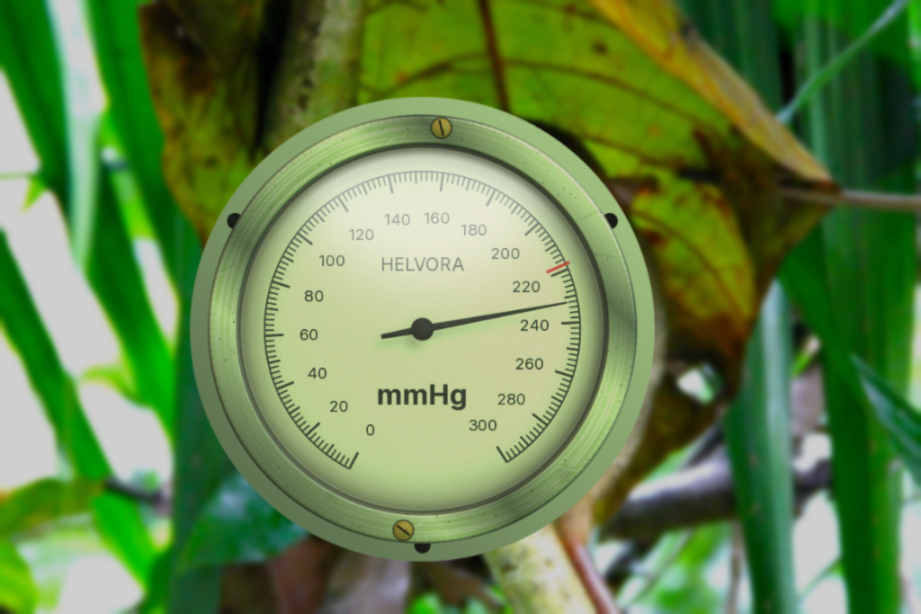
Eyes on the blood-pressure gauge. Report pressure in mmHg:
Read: 232 mmHg
